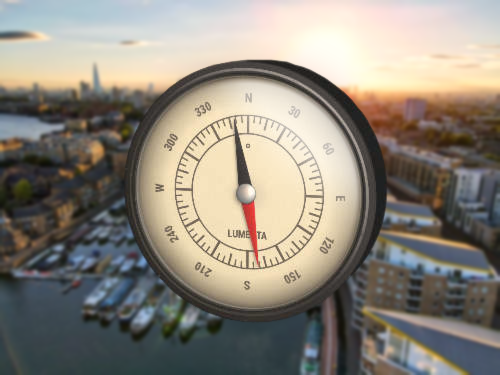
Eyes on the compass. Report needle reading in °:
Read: 170 °
